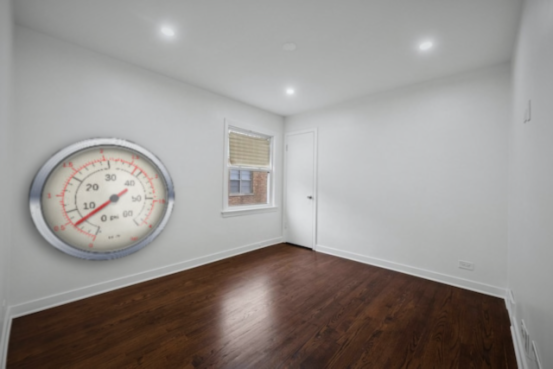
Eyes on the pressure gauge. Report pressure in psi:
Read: 6 psi
